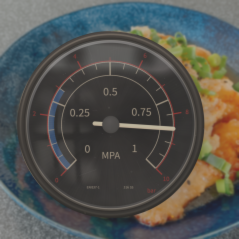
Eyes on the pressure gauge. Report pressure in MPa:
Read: 0.85 MPa
